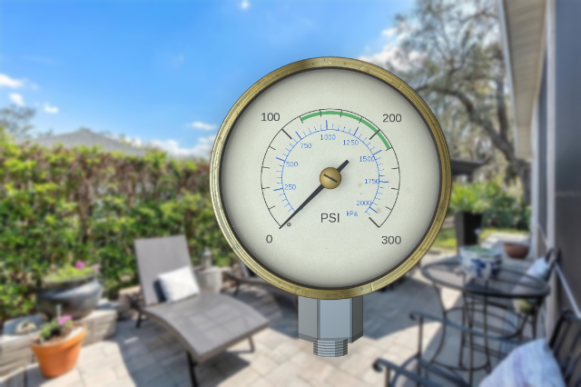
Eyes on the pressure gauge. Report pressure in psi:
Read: 0 psi
